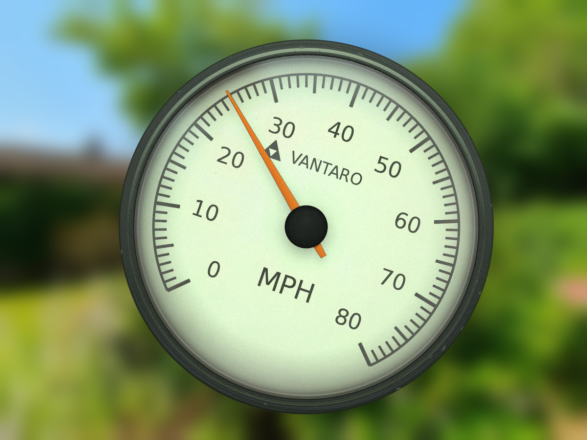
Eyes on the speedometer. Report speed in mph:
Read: 25 mph
